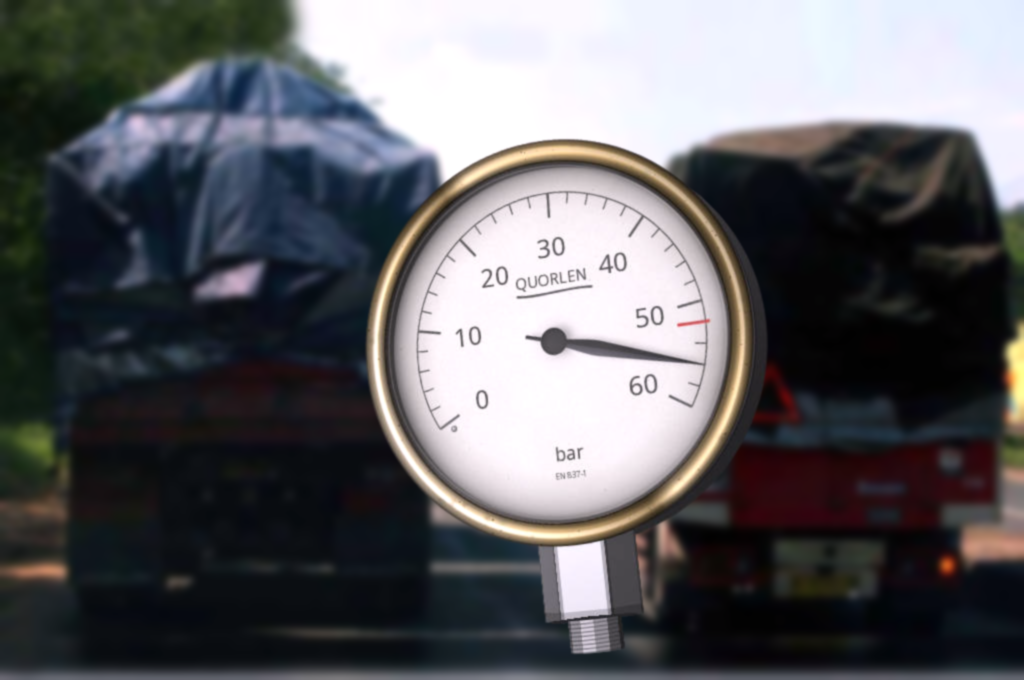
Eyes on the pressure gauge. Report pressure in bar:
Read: 56 bar
